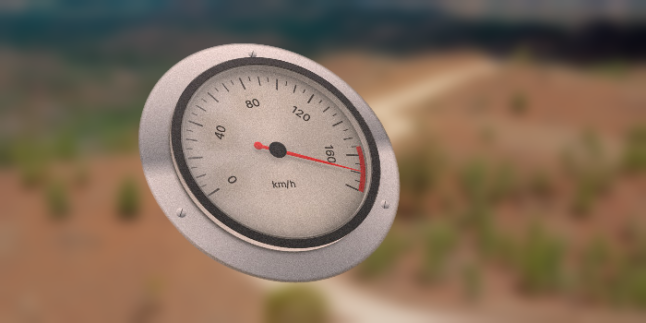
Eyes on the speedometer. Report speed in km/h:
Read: 170 km/h
